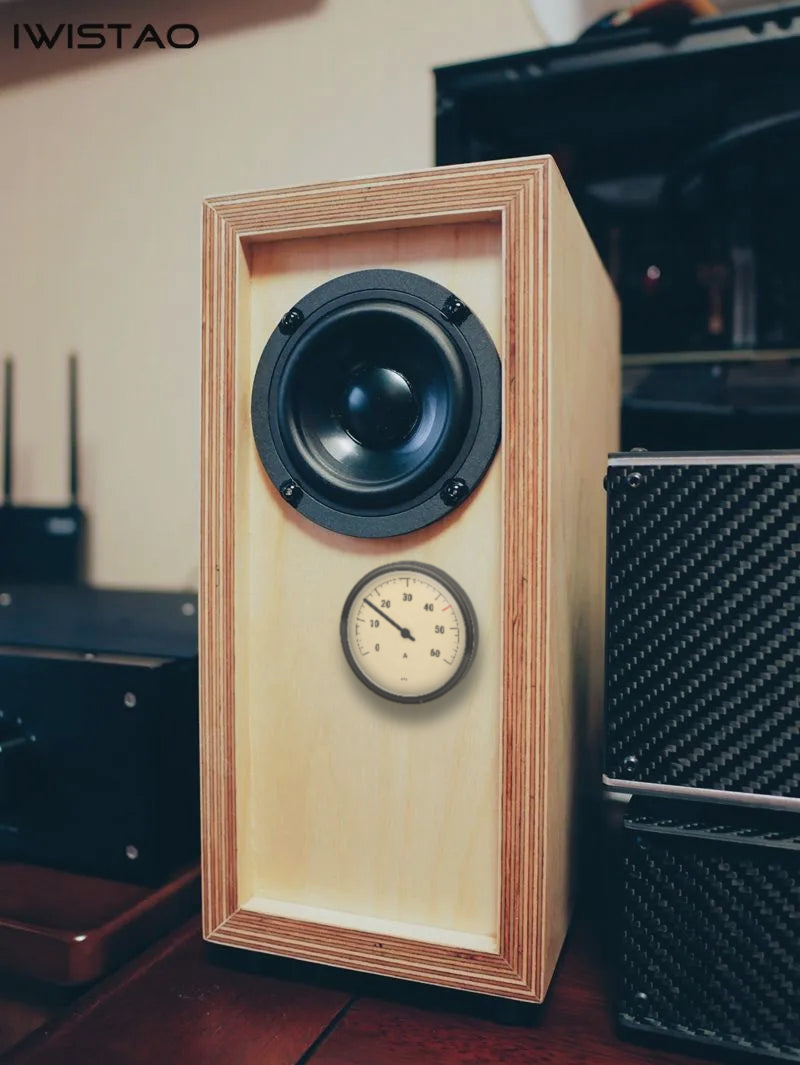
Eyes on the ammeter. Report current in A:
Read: 16 A
